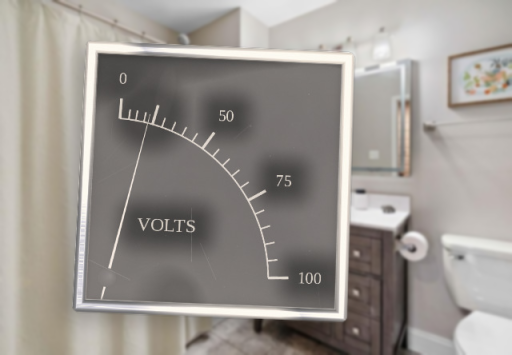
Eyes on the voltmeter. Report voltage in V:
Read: 22.5 V
